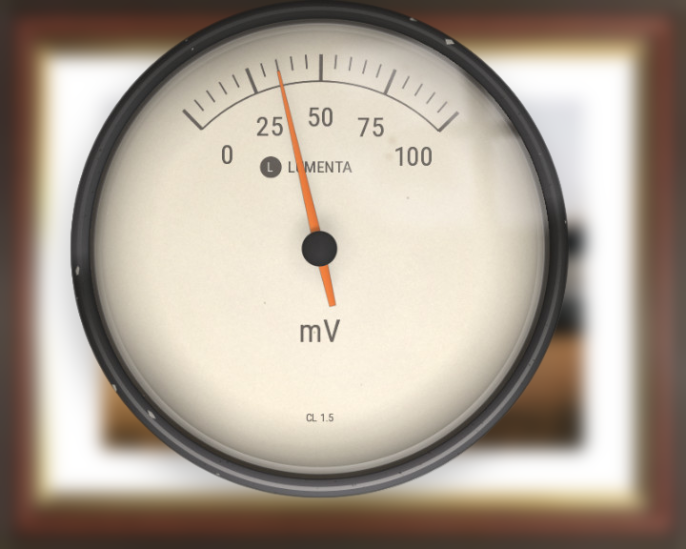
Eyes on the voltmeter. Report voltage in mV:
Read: 35 mV
